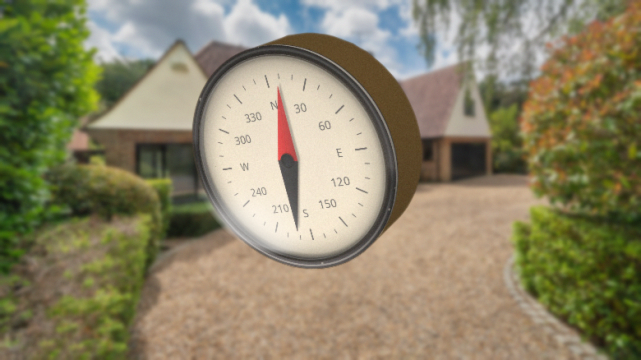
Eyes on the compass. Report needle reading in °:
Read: 10 °
